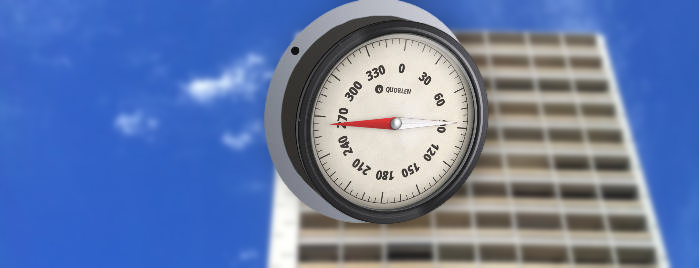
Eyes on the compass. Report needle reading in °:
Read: 265 °
